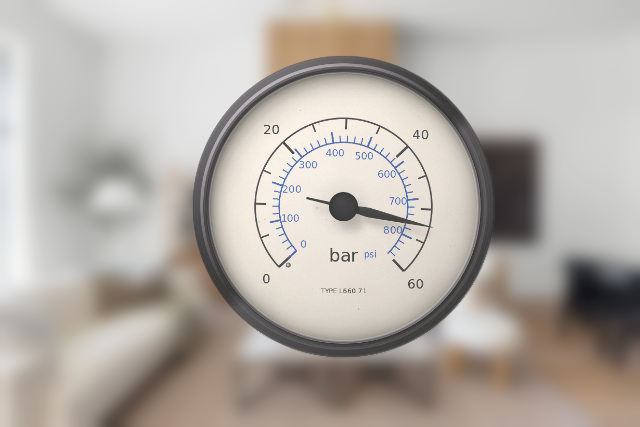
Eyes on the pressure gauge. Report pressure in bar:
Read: 52.5 bar
